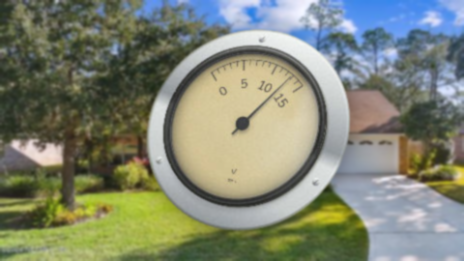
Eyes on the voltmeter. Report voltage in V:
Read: 13 V
